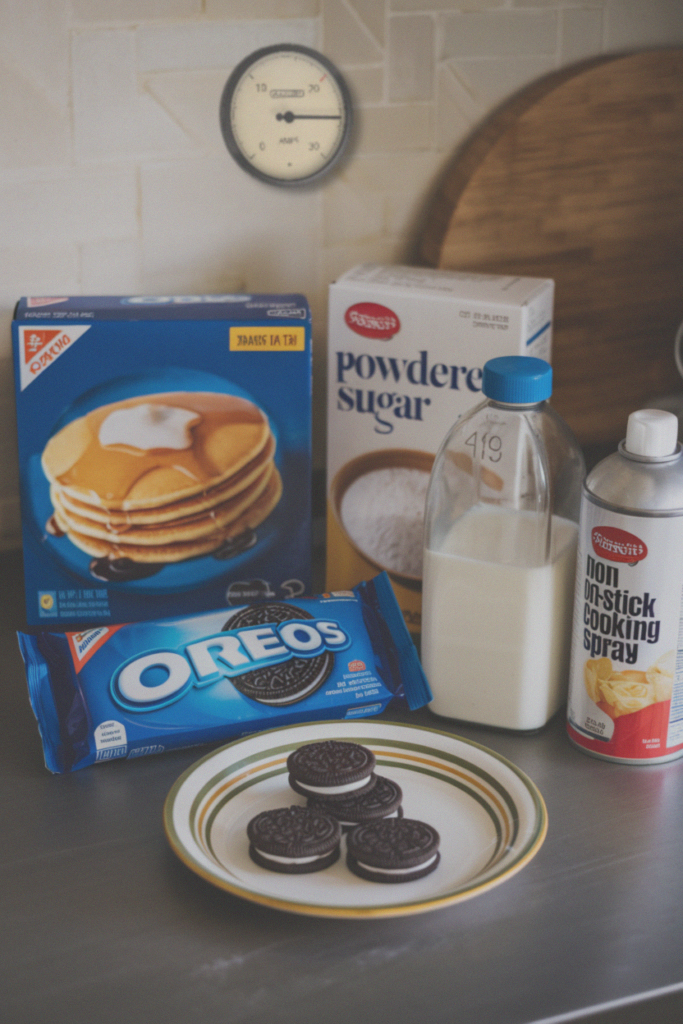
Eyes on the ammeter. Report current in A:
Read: 25 A
